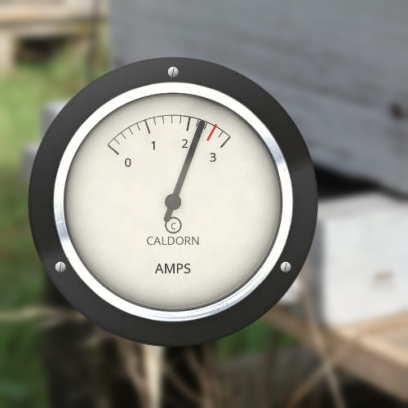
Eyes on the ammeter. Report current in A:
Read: 2.3 A
